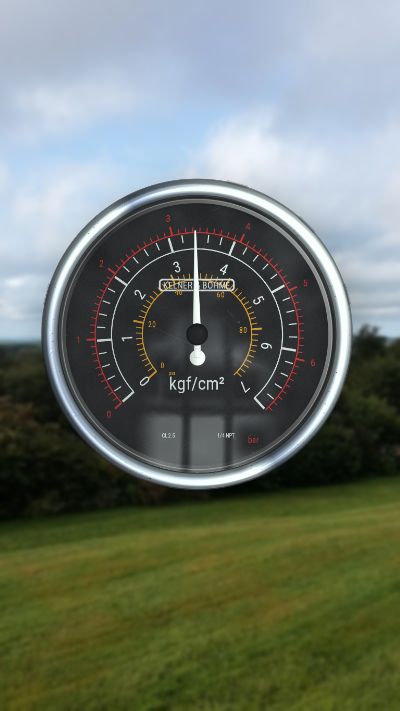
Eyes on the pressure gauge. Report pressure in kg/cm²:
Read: 3.4 kg/cm²
